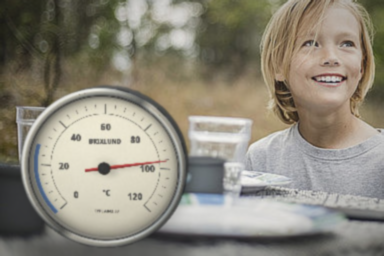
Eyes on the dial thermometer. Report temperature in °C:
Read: 96 °C
